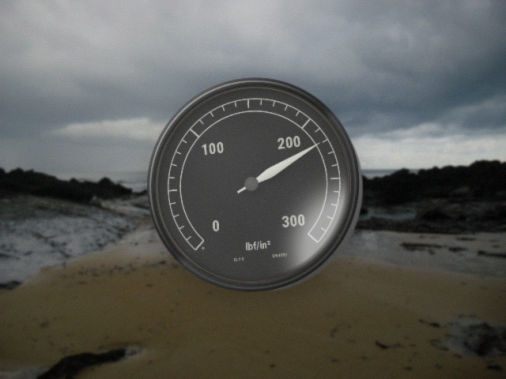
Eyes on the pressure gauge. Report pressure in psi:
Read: 220 psi
